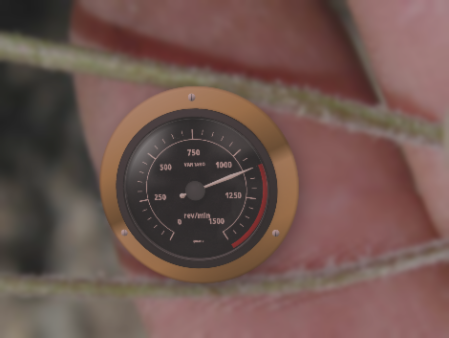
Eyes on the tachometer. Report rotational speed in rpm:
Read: 1100 rpm
